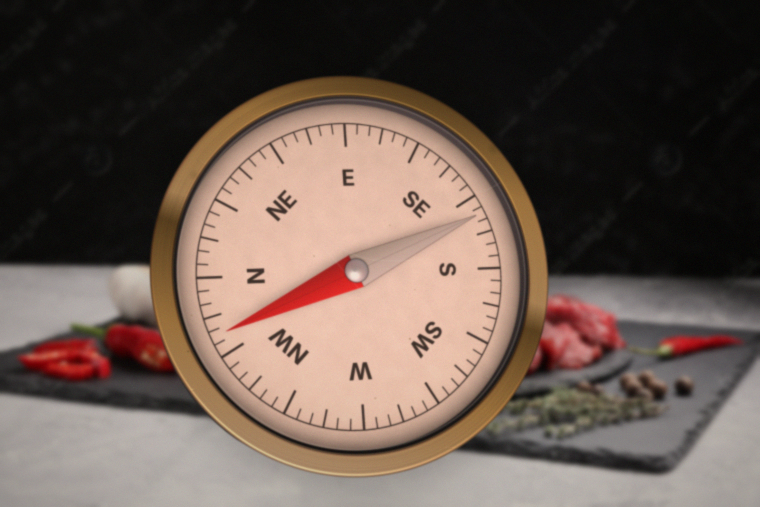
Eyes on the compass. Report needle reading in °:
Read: 337.5 °
